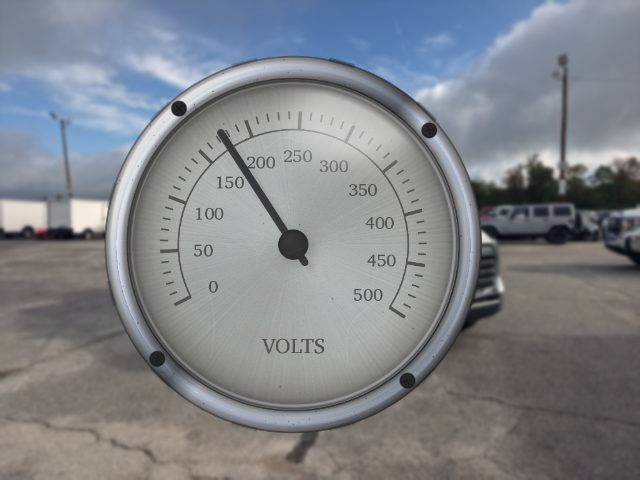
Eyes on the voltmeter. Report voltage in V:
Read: 175 V
